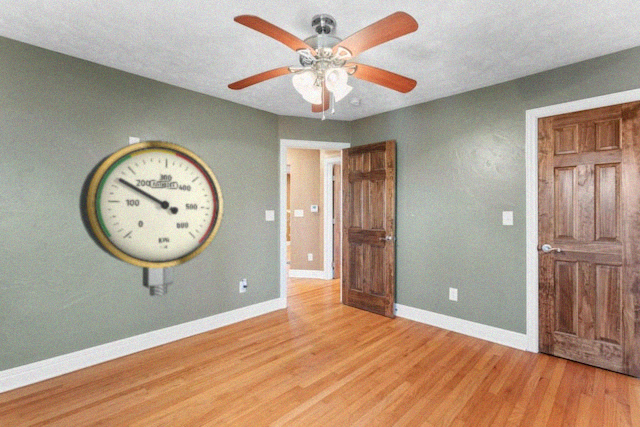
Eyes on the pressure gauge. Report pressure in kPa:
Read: 160 kPa
